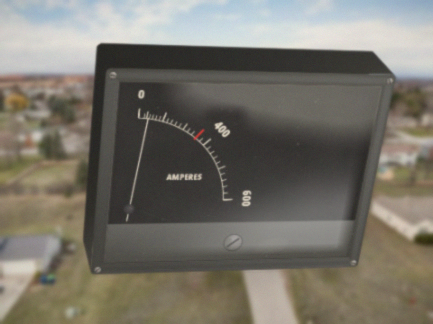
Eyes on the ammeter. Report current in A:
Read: 100 A
